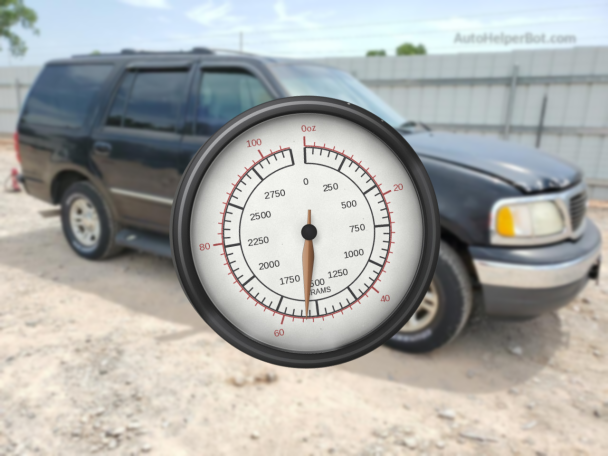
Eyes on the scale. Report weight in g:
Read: 1575 g
